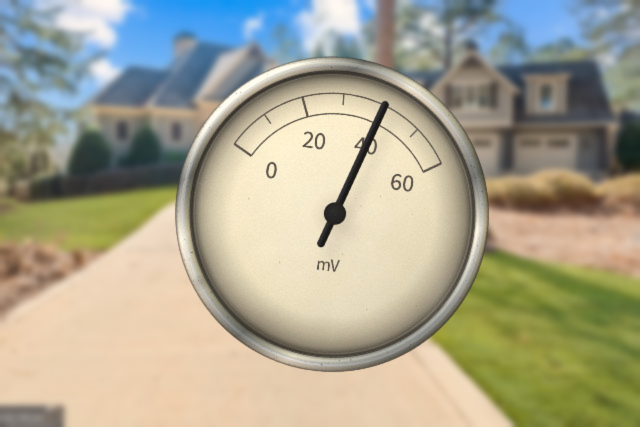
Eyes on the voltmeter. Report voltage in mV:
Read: 40 mV
